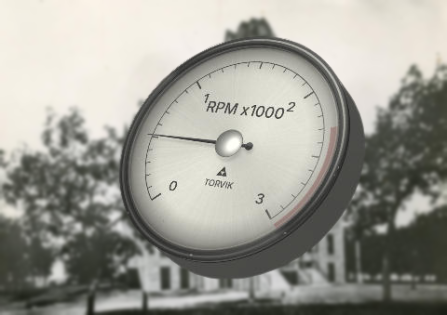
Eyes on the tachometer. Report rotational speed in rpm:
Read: 500 rpm
